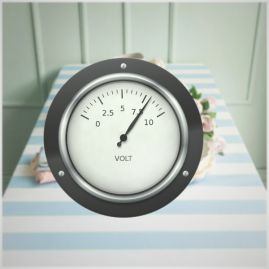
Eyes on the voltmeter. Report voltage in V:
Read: 8 V
